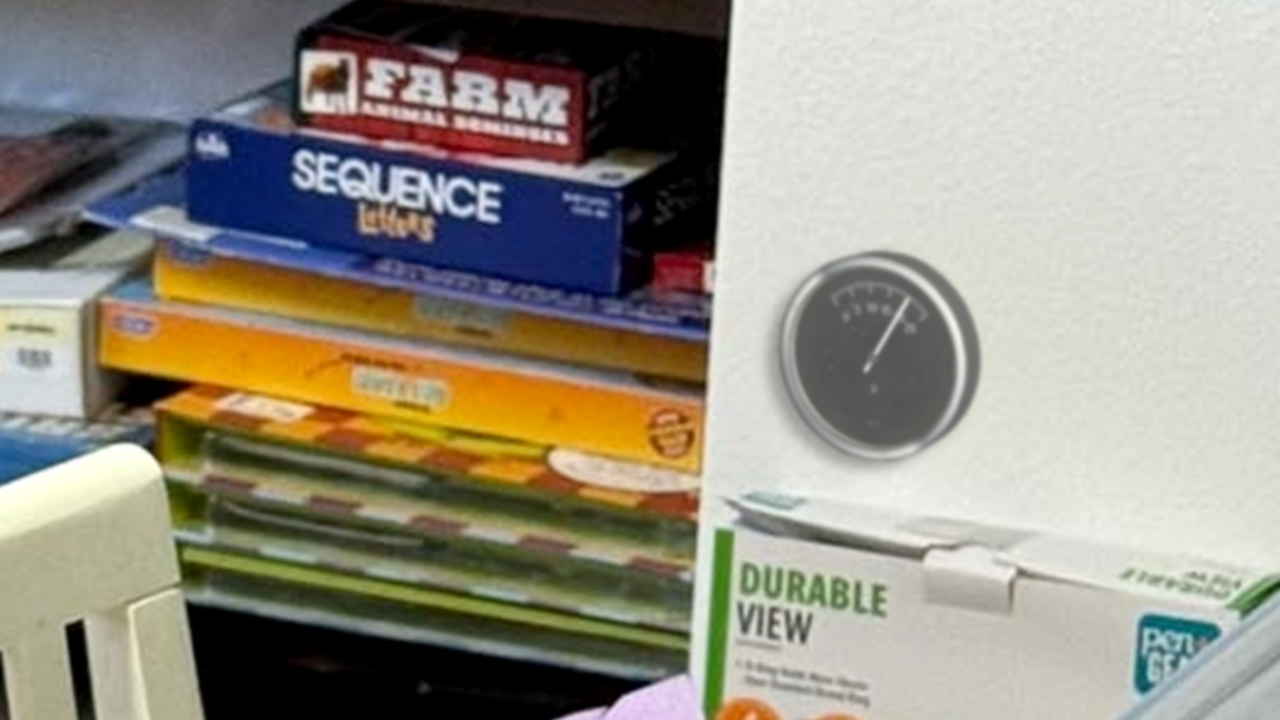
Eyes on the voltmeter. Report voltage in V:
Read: 20 V
